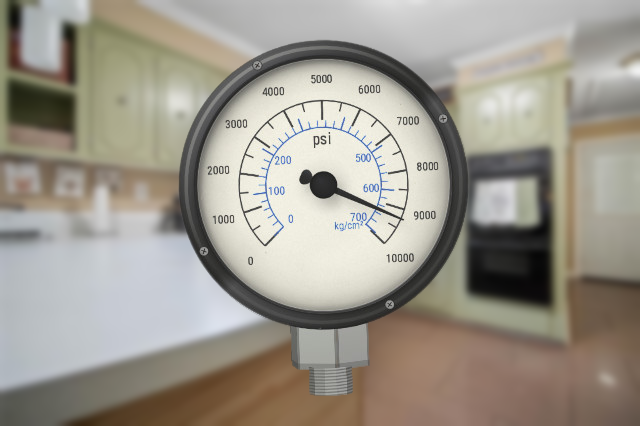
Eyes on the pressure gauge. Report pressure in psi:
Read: 9250 psi
